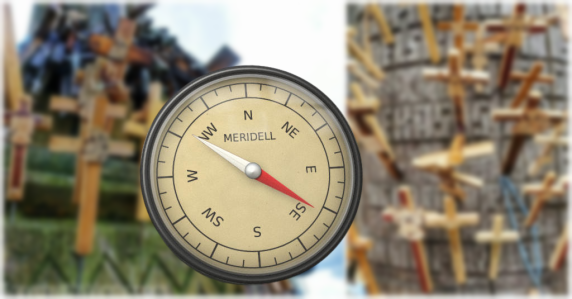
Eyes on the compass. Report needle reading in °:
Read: 125 °
